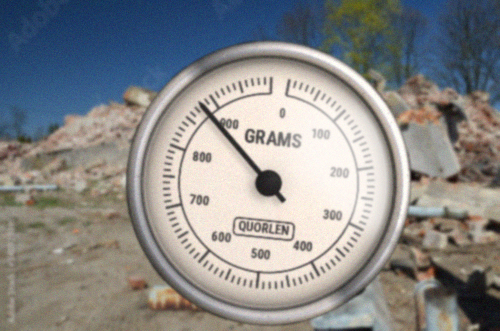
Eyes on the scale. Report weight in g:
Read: 880 g
